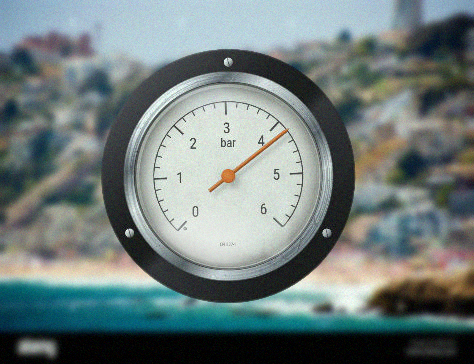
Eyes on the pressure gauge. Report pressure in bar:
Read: 4.2 bar
